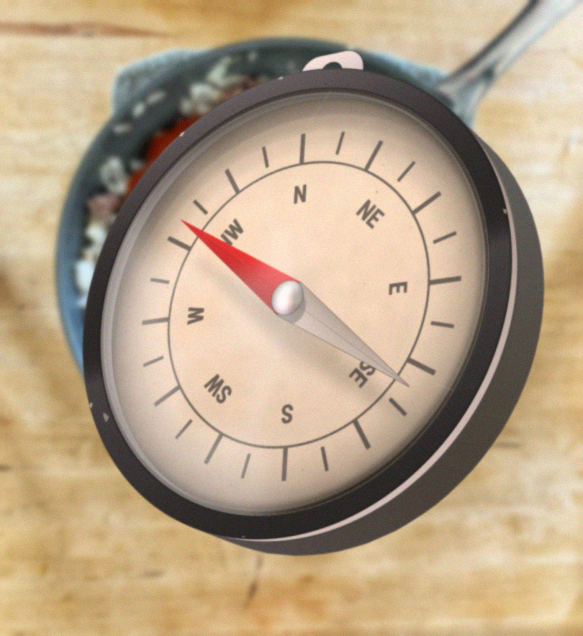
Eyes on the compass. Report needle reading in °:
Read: 307.5 °
